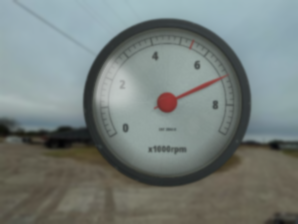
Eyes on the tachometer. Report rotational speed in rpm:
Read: 7000 rpm
